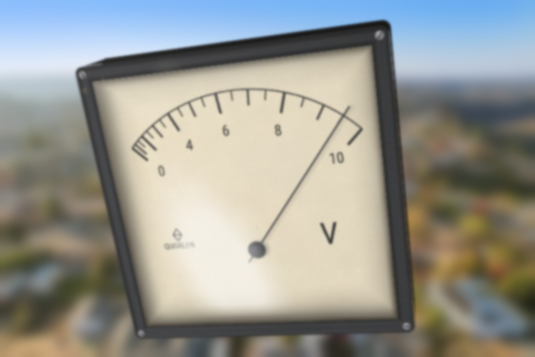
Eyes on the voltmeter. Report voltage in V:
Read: 9.5 V
